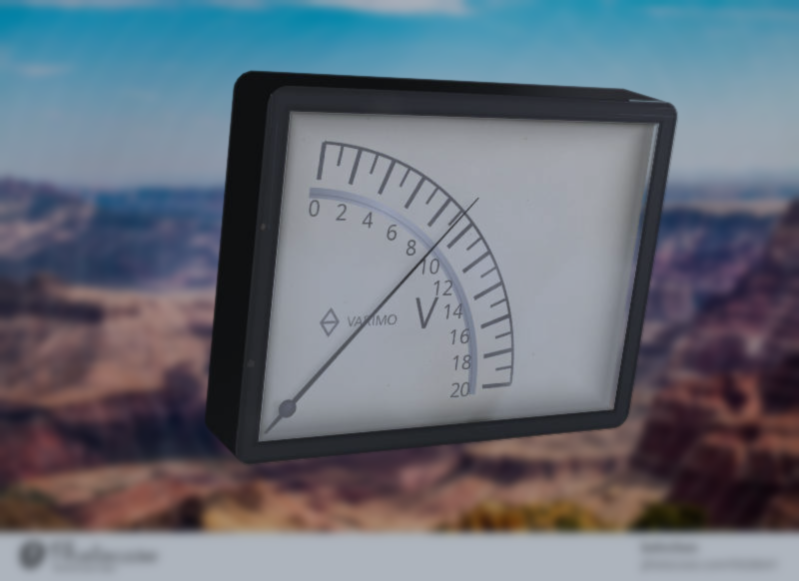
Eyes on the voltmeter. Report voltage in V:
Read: 9 V
